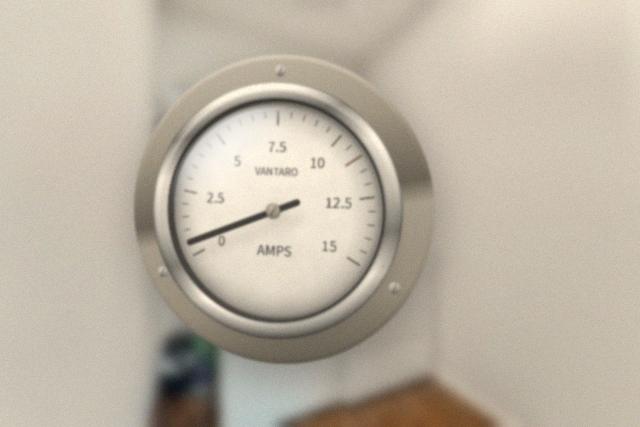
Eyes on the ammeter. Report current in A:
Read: 0.5 A
